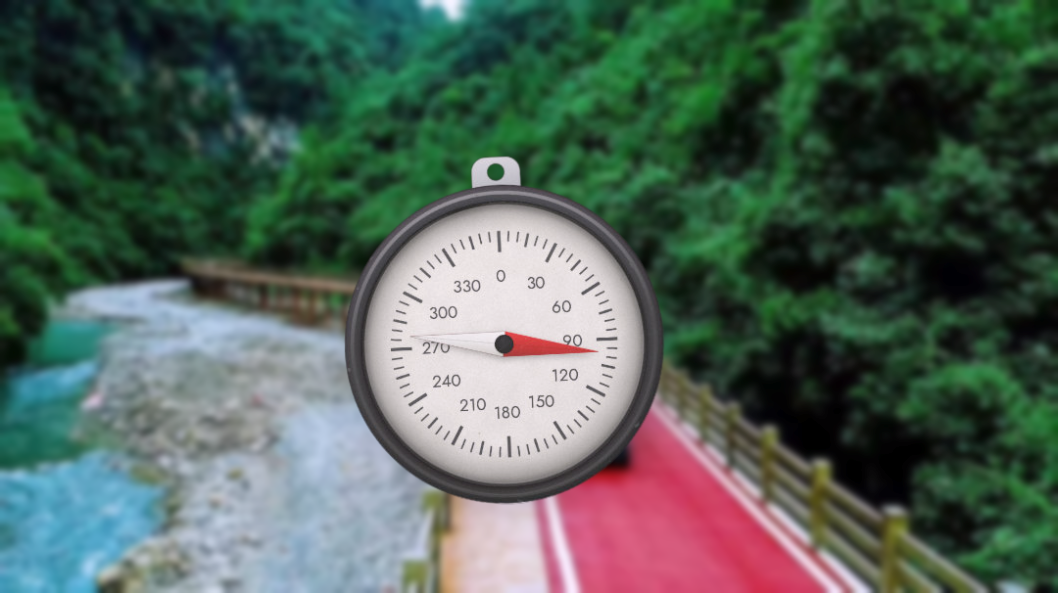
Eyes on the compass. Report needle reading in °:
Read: 97.5 °
